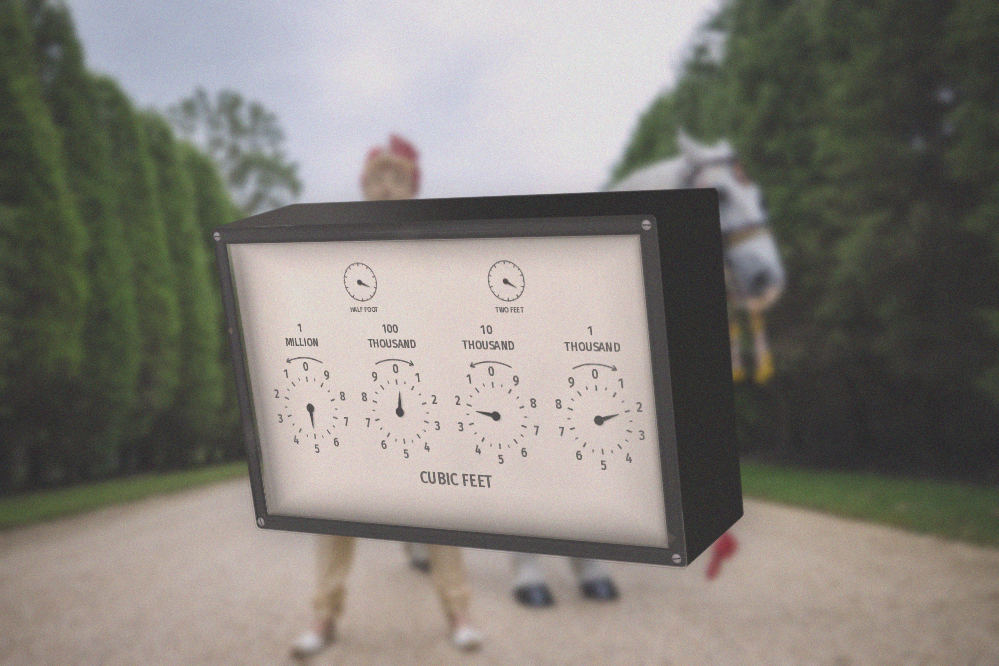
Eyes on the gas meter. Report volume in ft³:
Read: 502200 ft³
